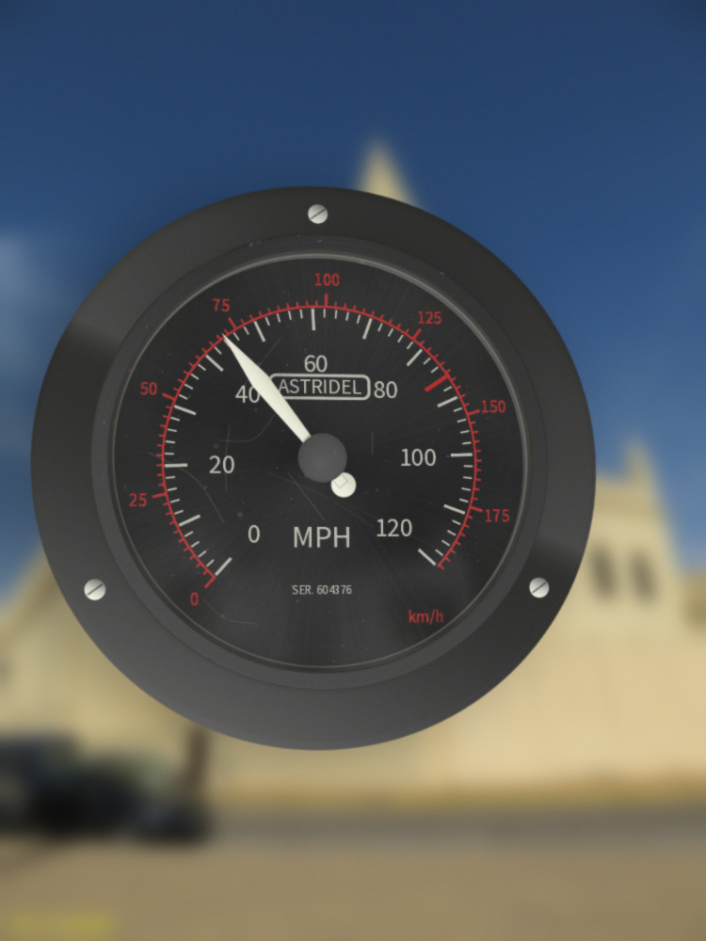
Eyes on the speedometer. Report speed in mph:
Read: 44 mph
